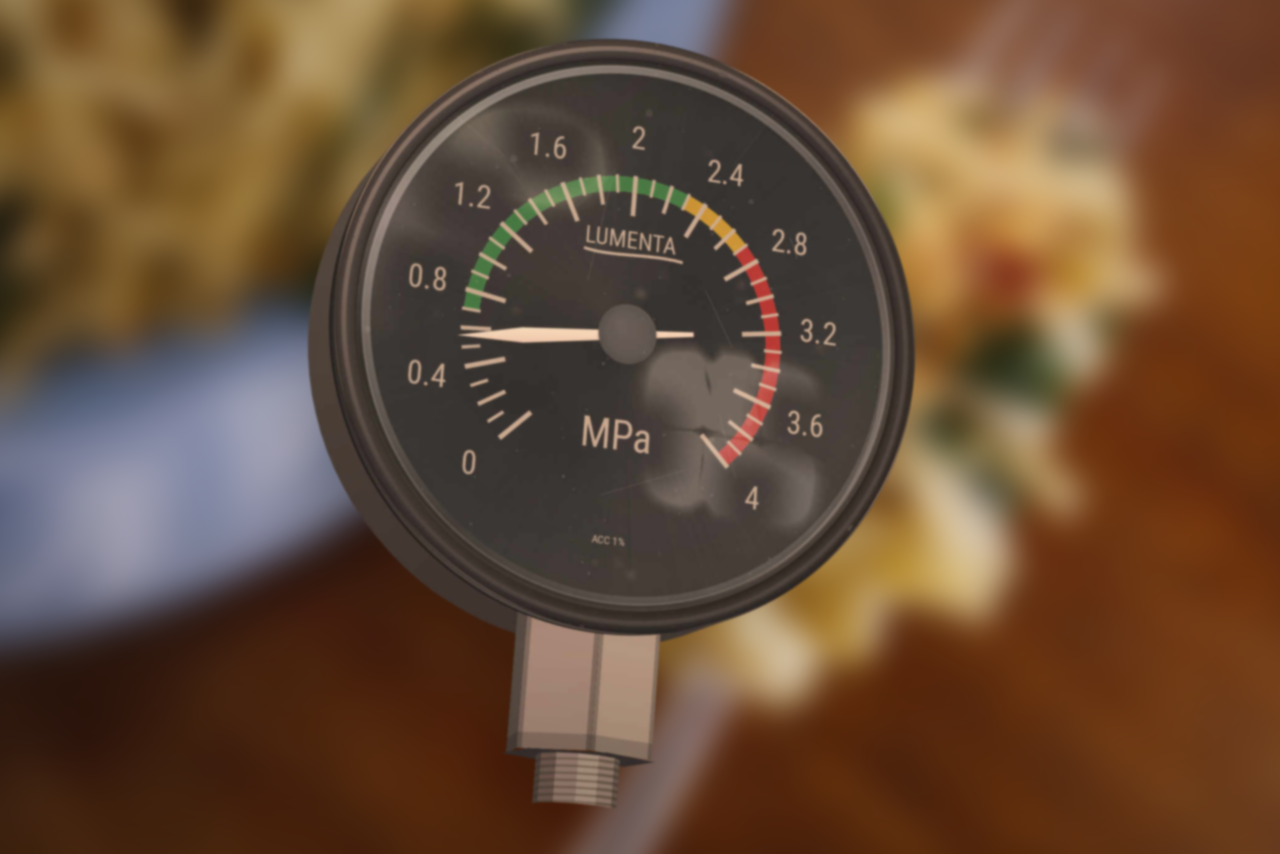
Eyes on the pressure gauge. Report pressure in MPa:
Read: 0.55 MPa
